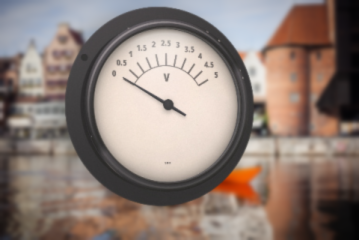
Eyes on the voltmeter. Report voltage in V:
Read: 0 V
